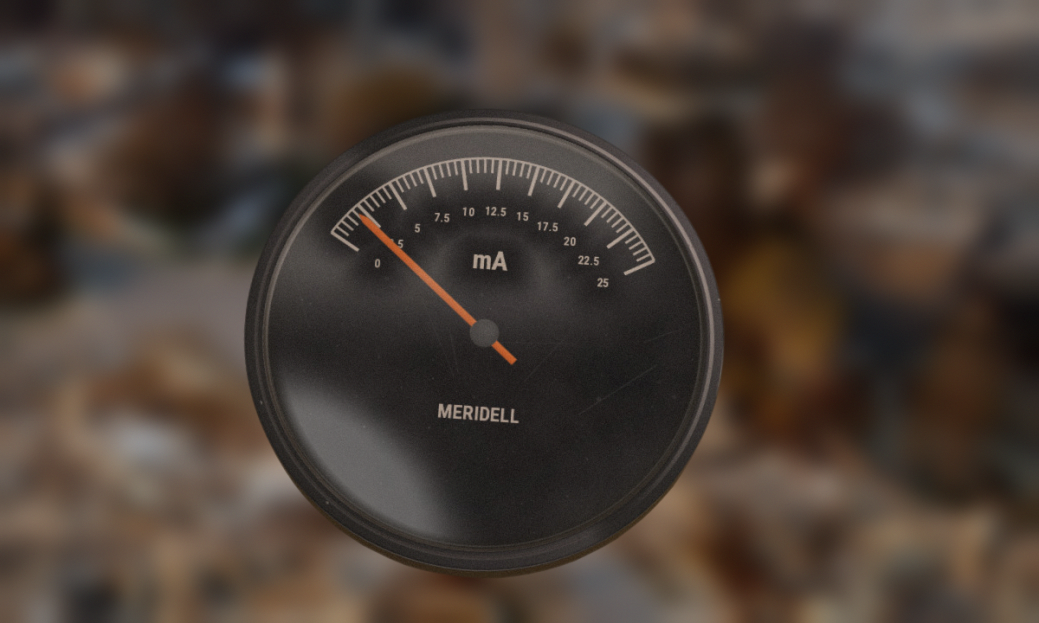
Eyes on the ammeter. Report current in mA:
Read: 2 mA
